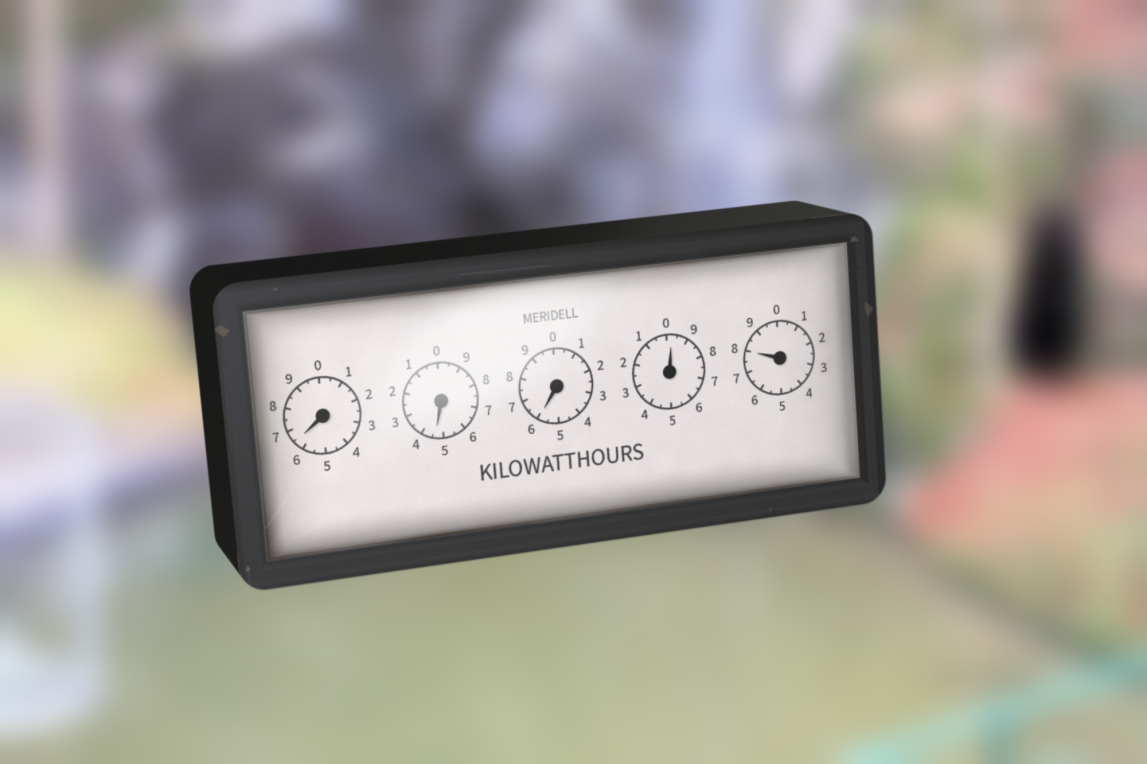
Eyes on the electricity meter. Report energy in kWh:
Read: 64598 kWh
